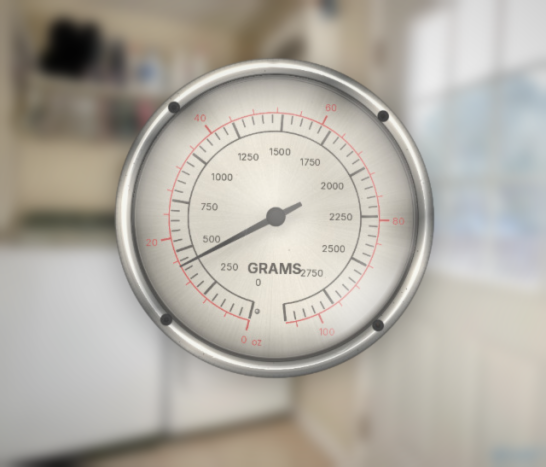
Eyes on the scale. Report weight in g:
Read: 425 g
